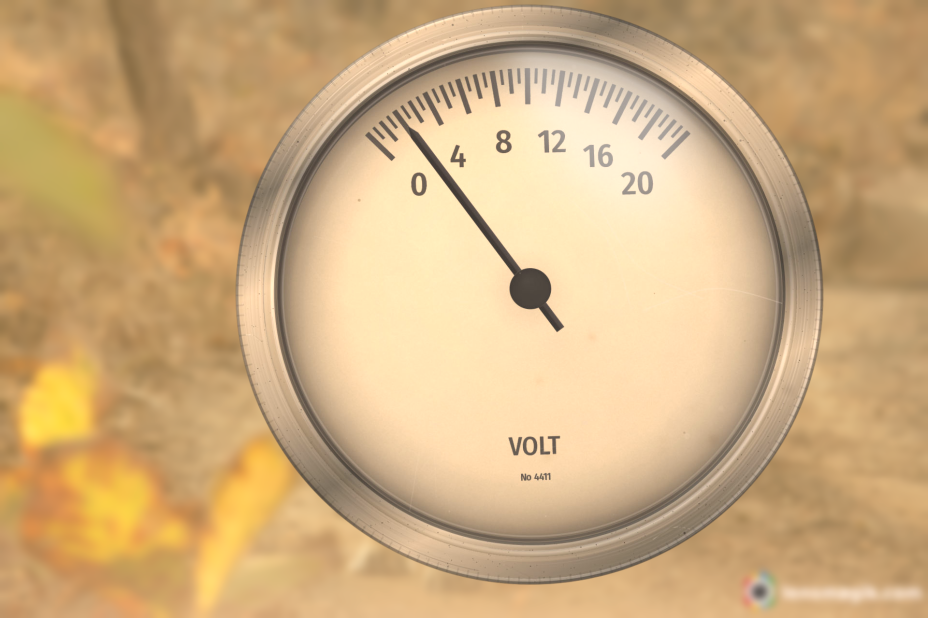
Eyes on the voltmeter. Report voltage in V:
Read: 2 V
